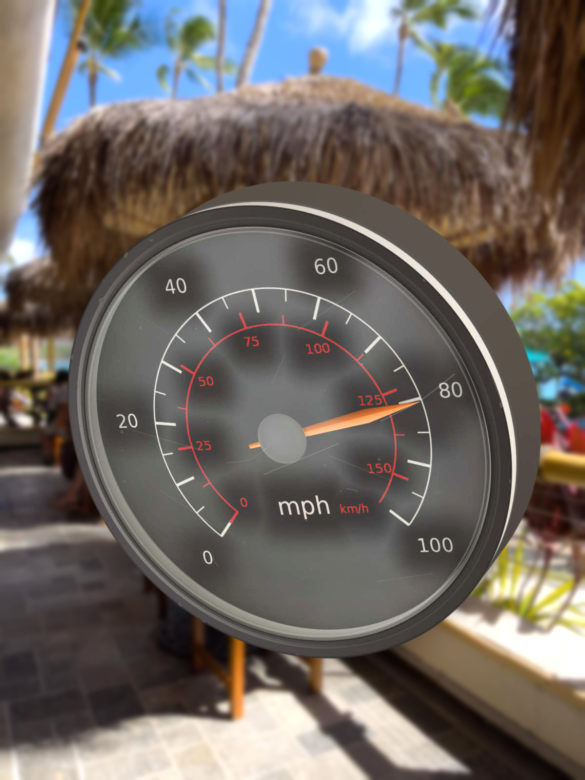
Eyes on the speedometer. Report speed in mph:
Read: 80 mph
